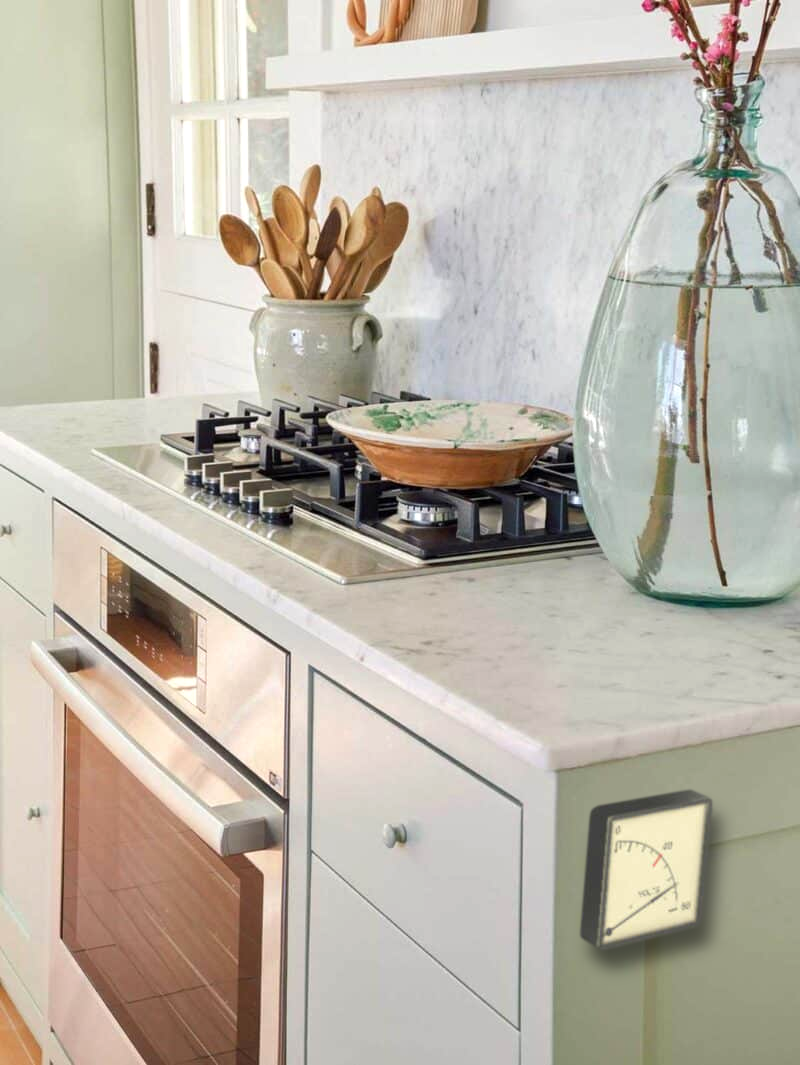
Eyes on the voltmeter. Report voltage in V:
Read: 52.5 V
